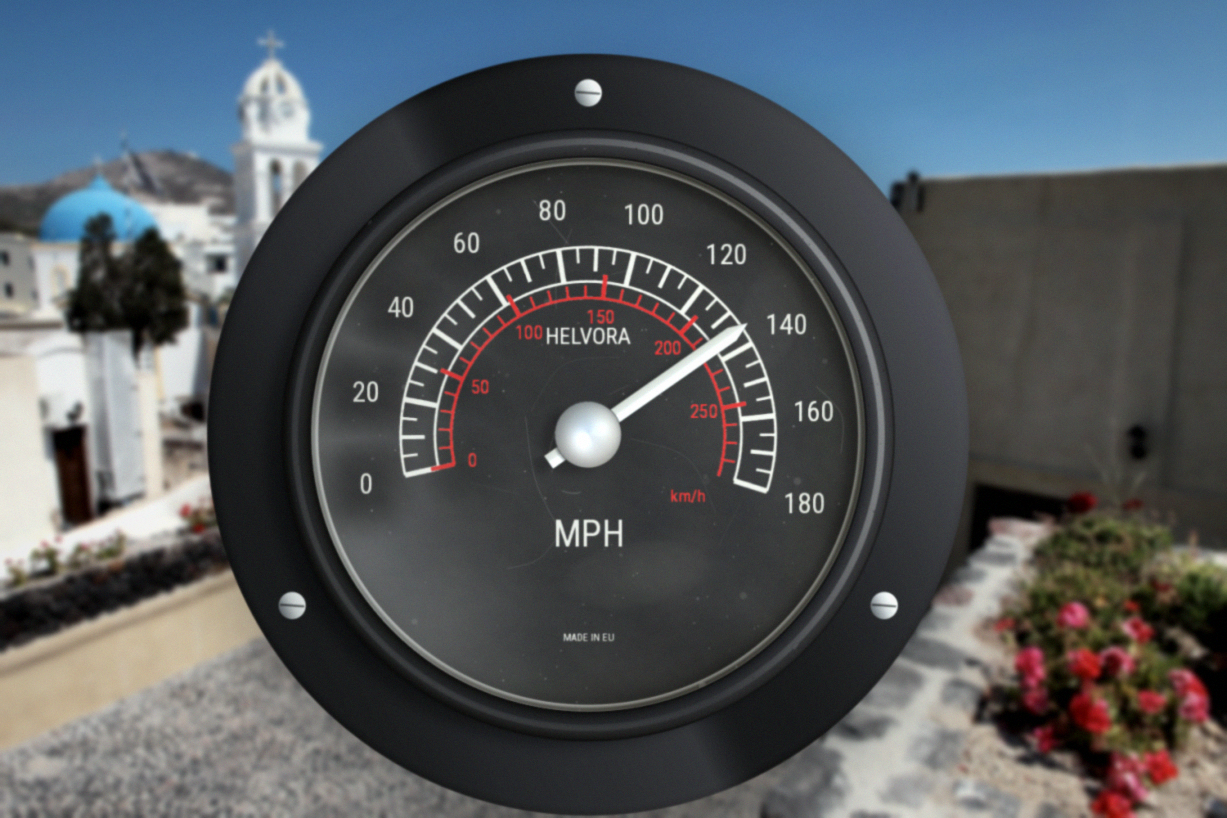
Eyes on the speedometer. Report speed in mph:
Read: 135 mph
